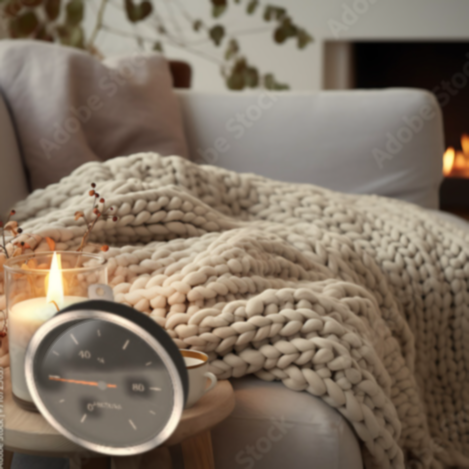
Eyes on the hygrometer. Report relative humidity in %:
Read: 20 %
